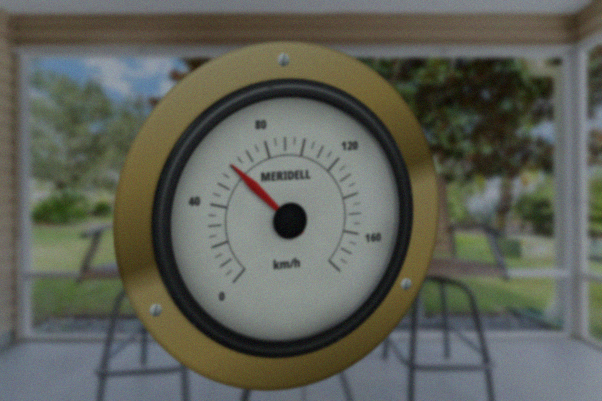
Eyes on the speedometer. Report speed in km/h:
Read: 60 km/h
